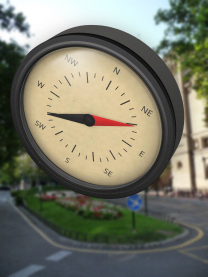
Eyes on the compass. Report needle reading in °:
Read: 60 °
